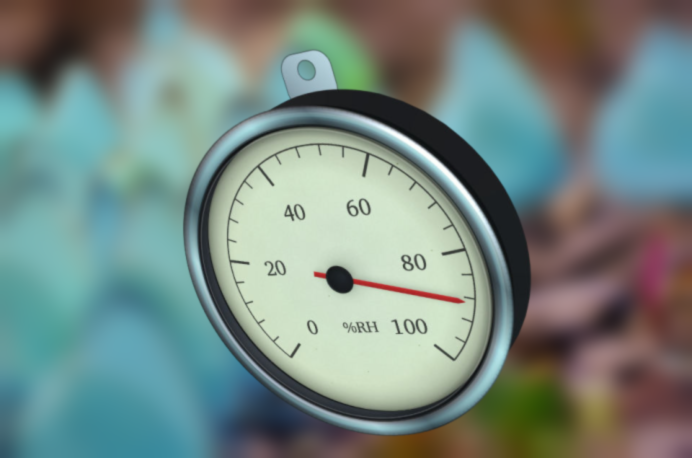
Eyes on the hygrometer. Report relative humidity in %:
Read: 88 %
